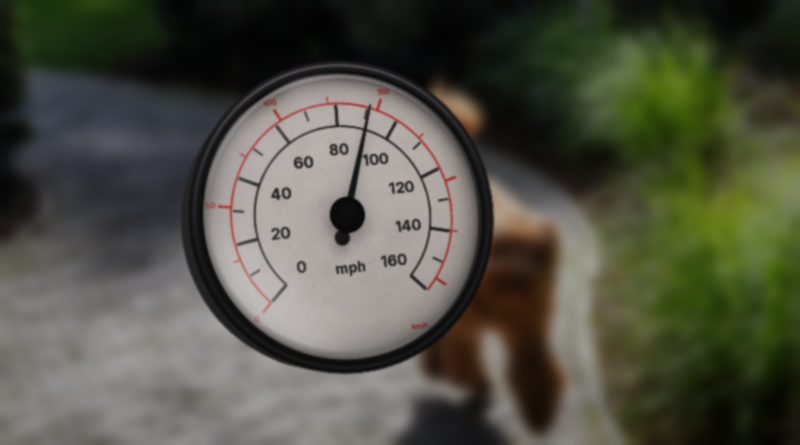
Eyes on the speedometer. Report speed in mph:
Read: 90 mph
